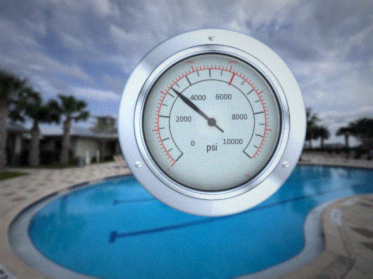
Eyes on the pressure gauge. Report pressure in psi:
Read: 3250 psi
